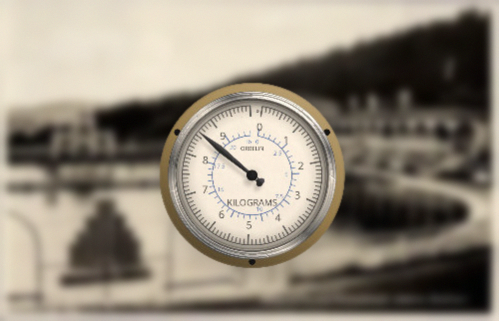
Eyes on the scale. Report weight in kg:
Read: 8.6 kg
